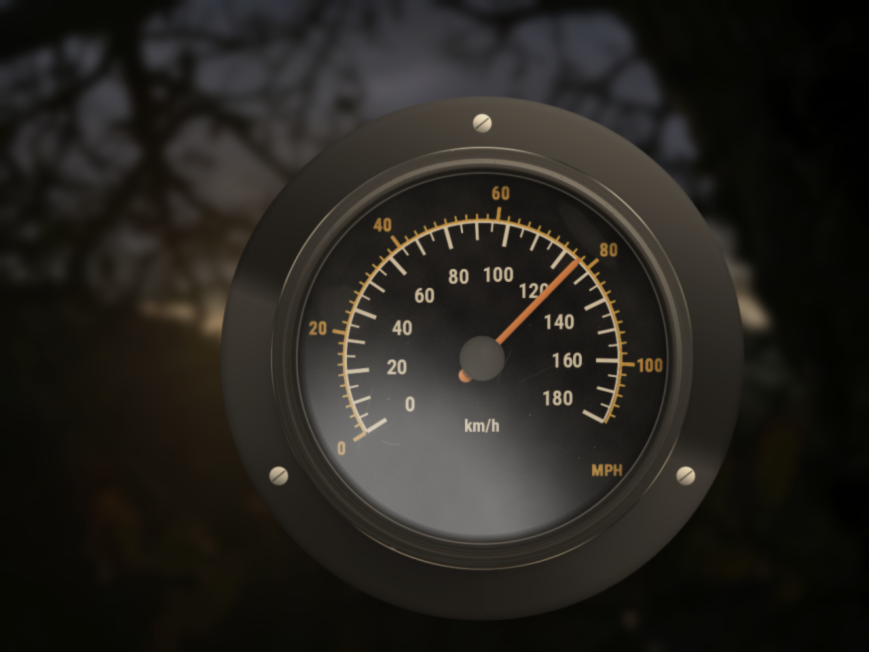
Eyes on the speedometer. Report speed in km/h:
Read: 125 km/h
